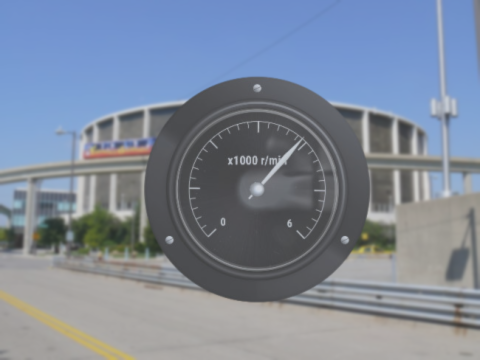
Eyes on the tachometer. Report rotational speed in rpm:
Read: 3900 rpm
